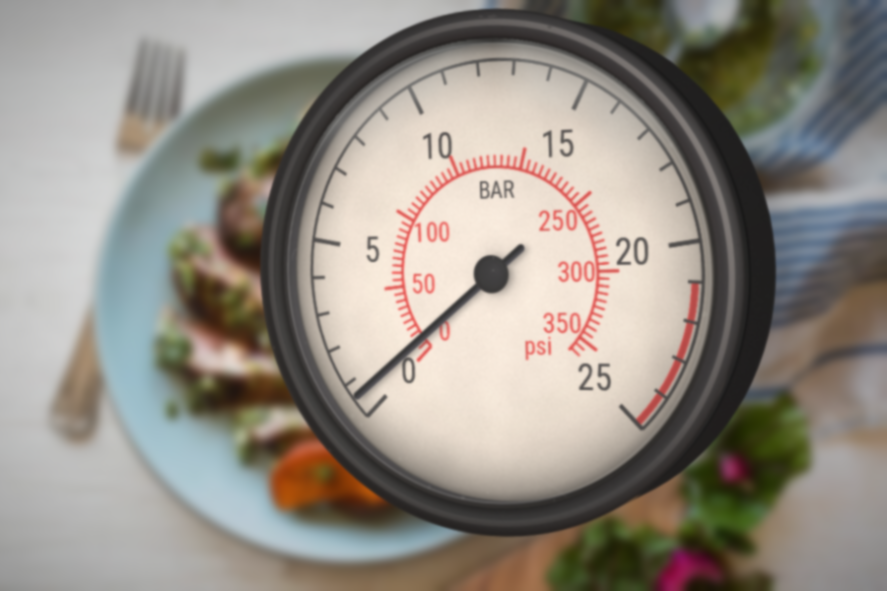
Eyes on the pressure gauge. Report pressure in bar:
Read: 0.5 bar
